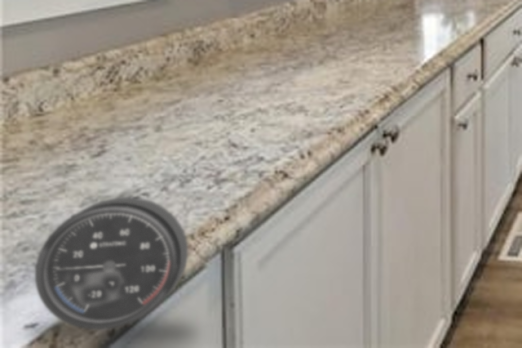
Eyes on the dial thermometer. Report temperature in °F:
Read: 10 °F
